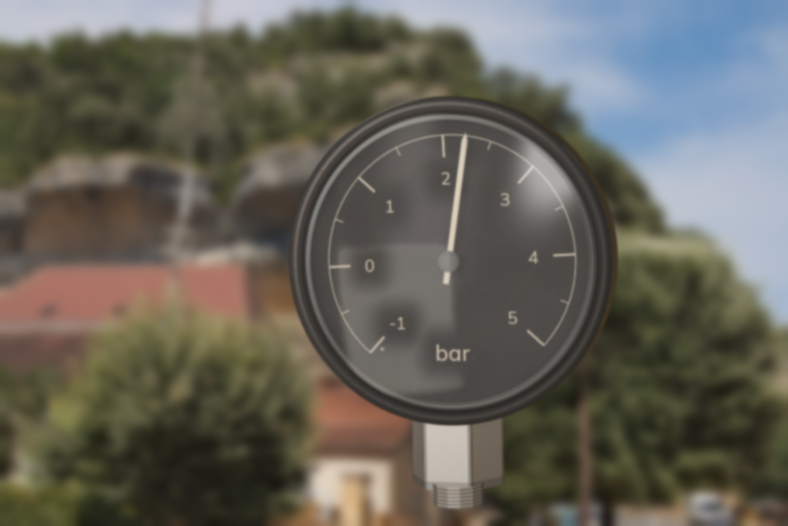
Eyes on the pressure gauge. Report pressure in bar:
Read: 2.25 bar
